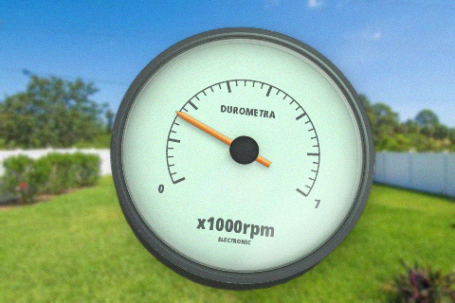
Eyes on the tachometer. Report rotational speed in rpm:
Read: 1600 rpm
